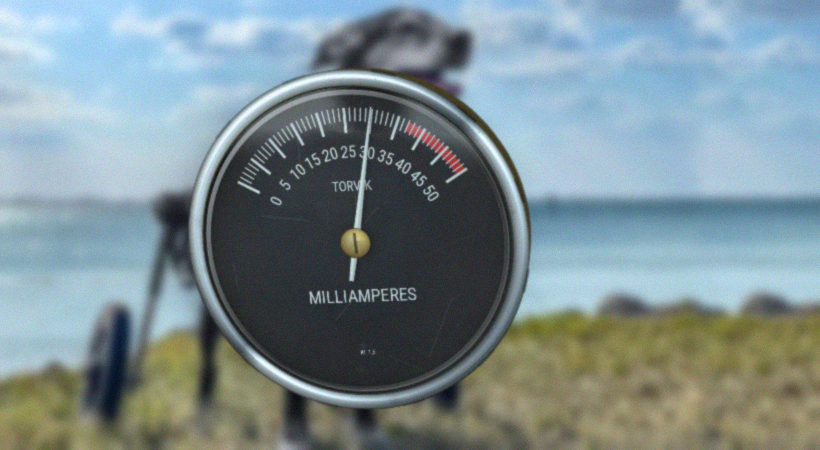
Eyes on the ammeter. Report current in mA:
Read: 30 mA
